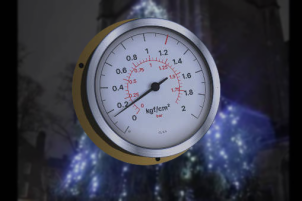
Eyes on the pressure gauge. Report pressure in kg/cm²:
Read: 0.15 kg/cm²
